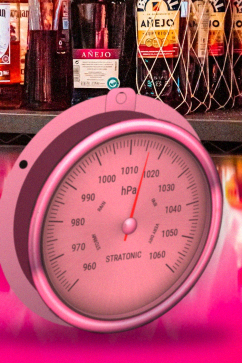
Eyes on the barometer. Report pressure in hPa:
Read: 1015 hPa
